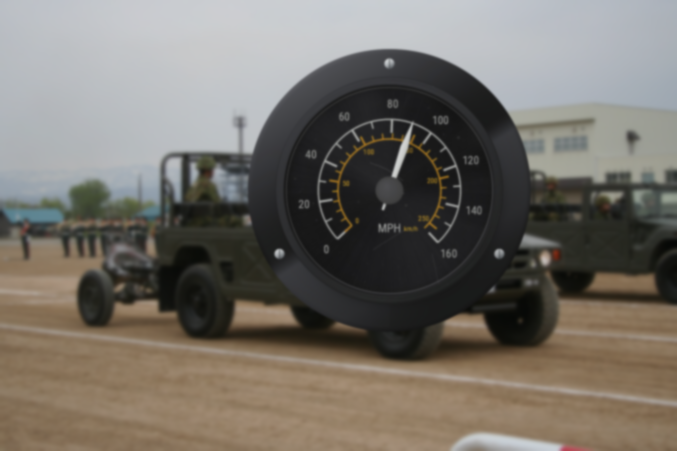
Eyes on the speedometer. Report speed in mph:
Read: 90 mph
